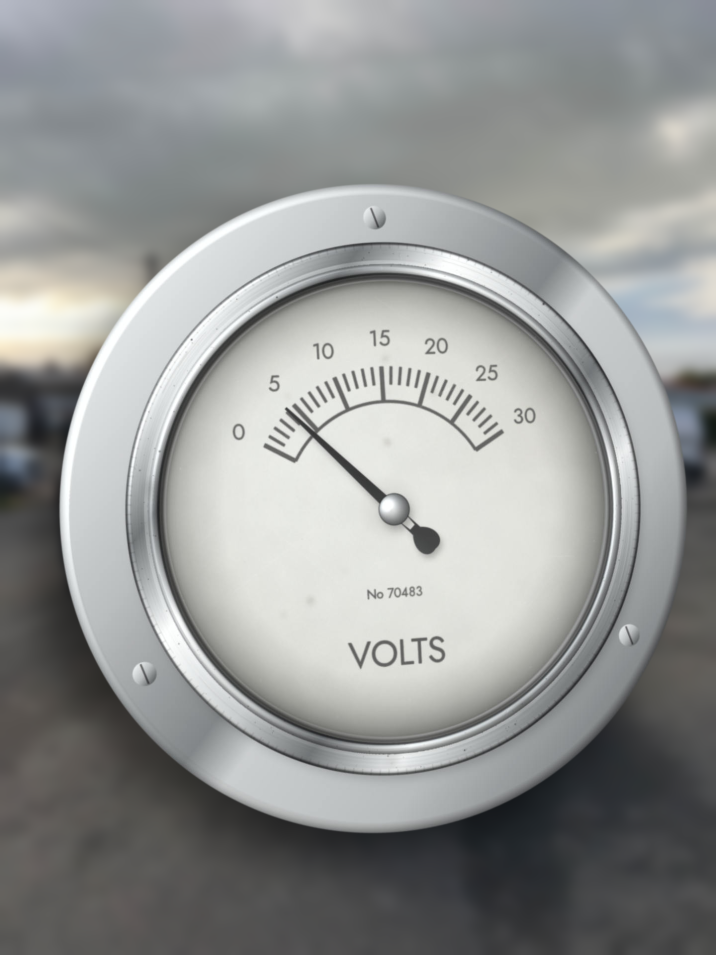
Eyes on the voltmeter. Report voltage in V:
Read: 4 V
